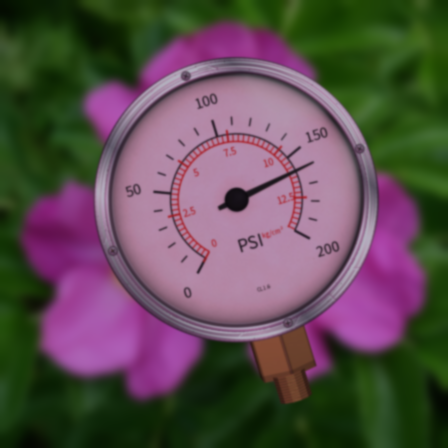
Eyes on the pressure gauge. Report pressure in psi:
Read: 160 psi
